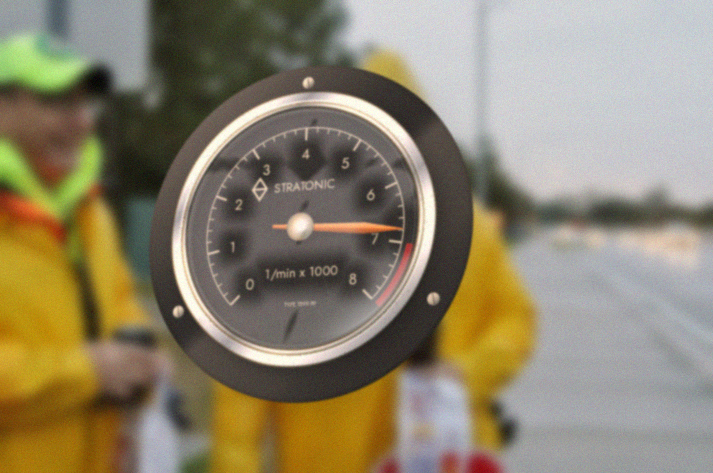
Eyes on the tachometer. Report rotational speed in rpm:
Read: 6800 rpm
